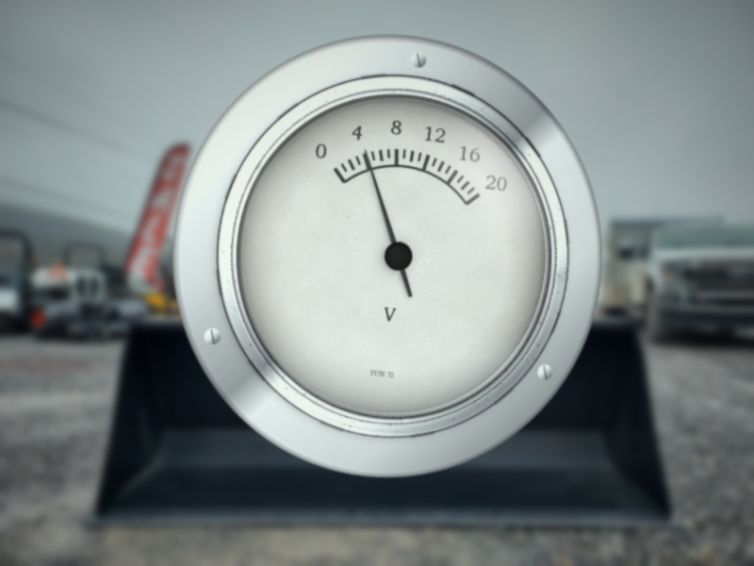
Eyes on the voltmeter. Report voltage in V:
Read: 4 V
